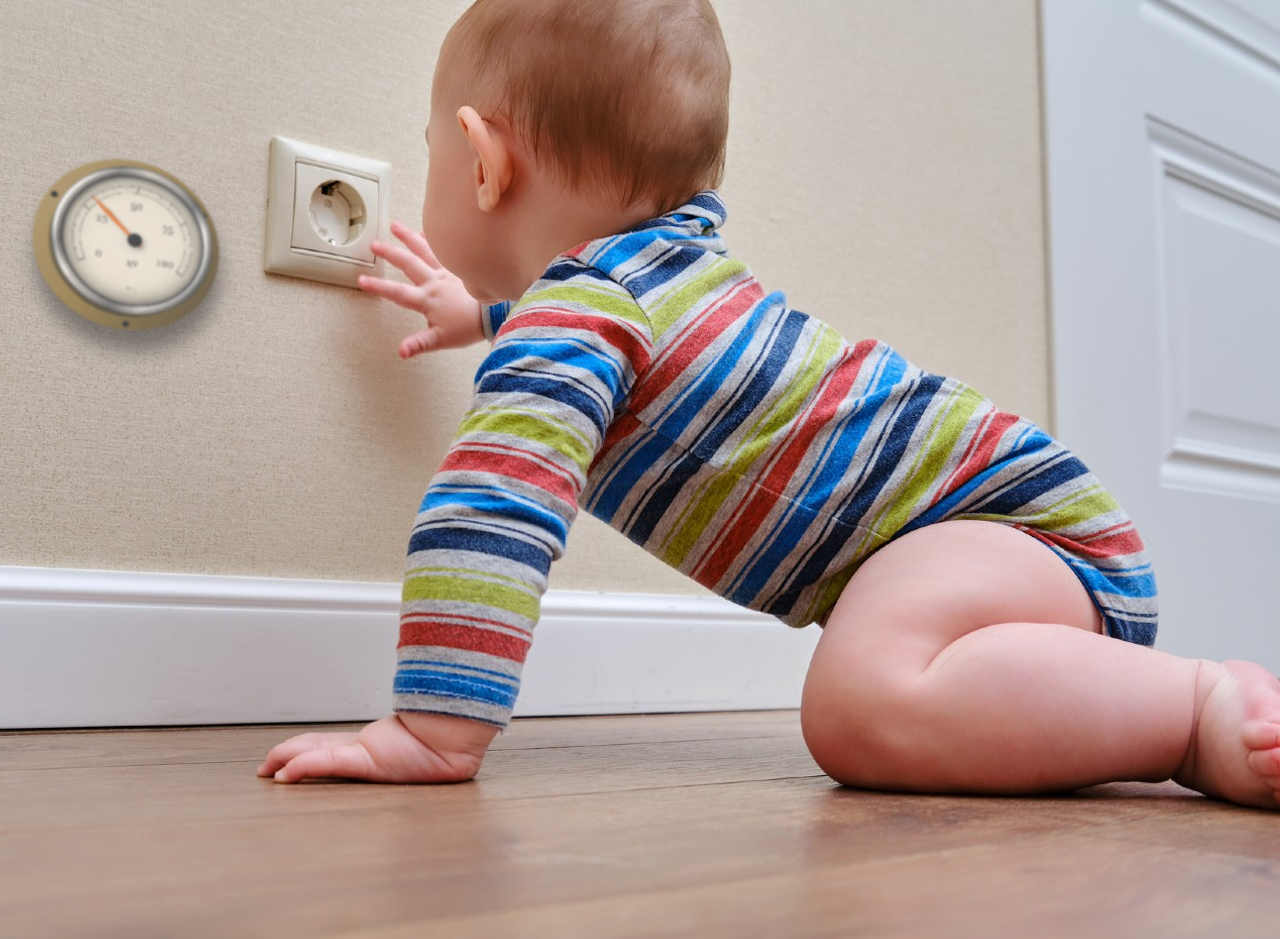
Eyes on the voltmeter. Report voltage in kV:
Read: 30 kV
